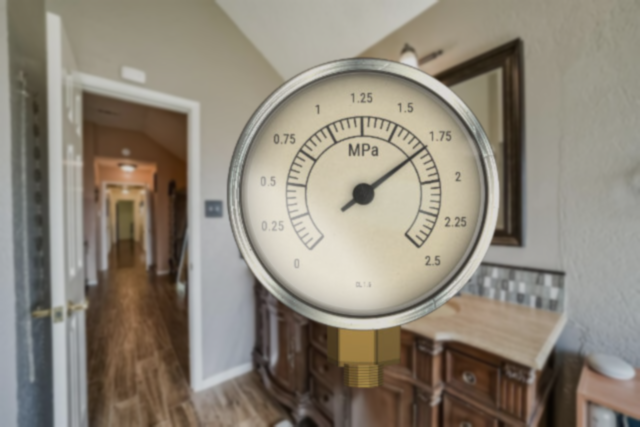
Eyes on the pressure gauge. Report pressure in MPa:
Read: 1.75 MPa
